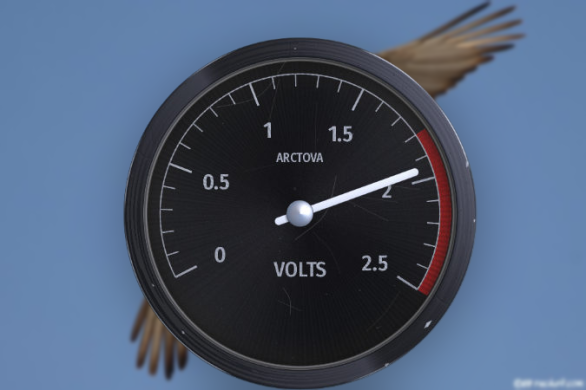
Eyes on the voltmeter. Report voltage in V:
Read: 1.95 V
